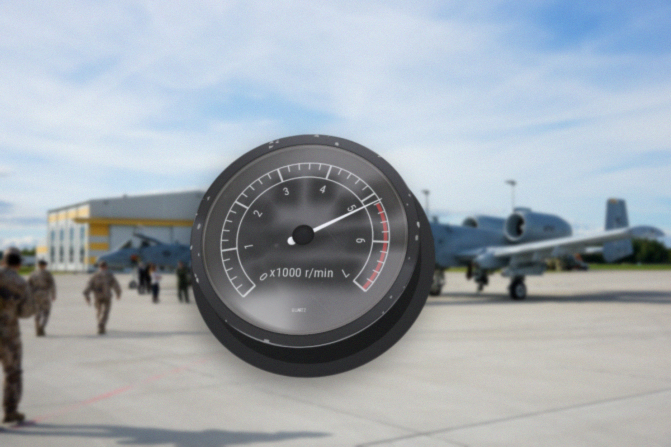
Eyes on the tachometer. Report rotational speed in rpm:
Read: 5200 rpm
